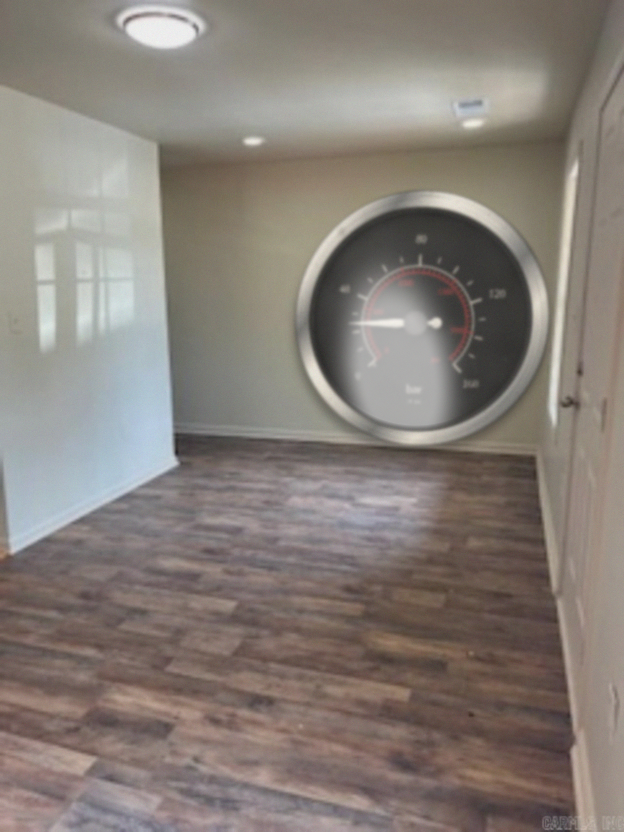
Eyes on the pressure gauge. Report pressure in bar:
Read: 25 bar
